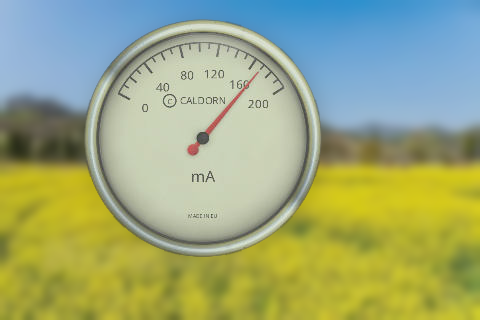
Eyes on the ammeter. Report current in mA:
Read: 170 mA
